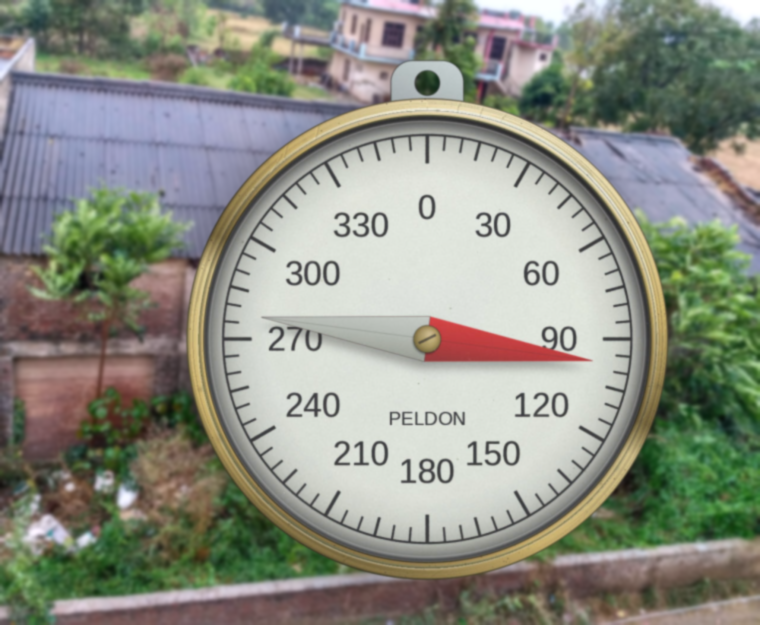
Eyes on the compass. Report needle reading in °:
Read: 97.5 °
